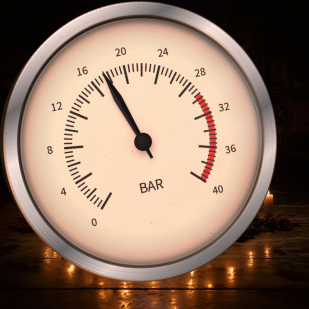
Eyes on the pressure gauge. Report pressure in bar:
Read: 17.5 bar
